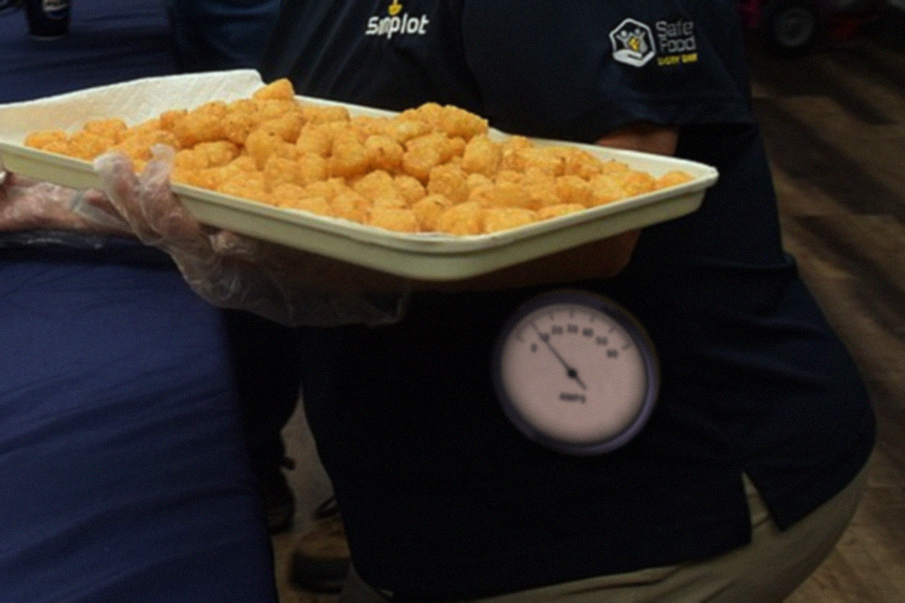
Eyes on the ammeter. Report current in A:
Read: 10 A
